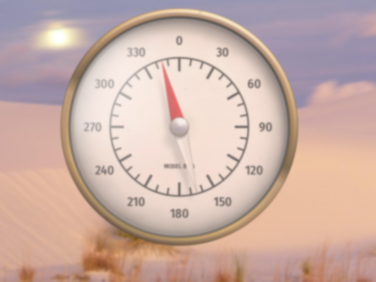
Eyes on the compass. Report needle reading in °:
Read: 345 °
